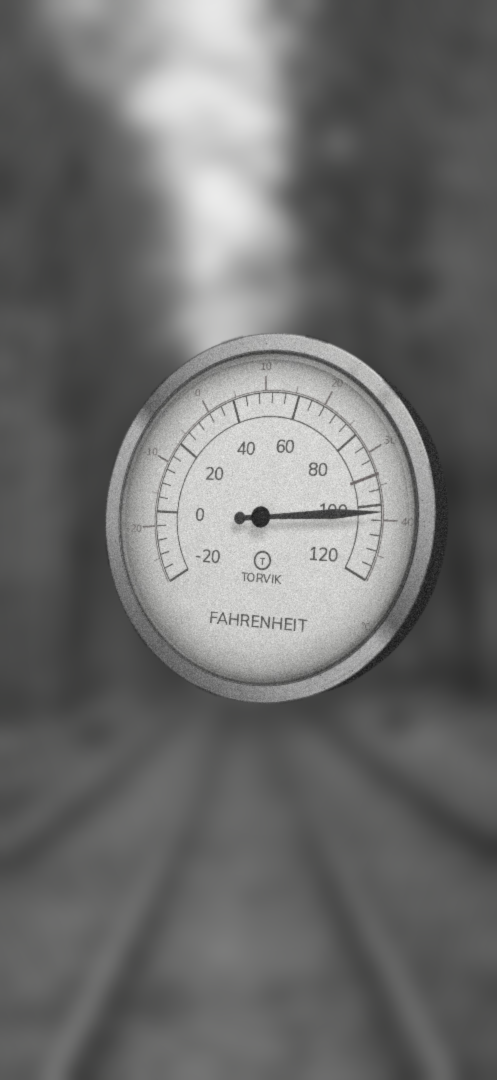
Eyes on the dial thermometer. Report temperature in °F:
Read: 102 °F
